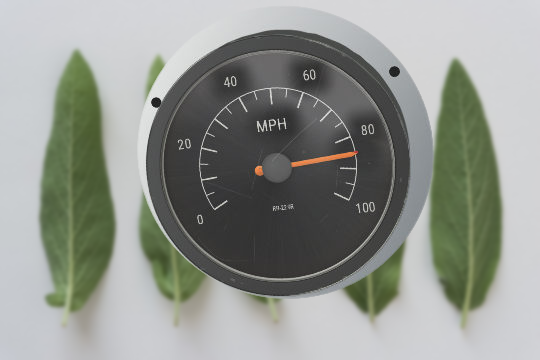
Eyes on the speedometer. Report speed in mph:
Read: 85 mph
